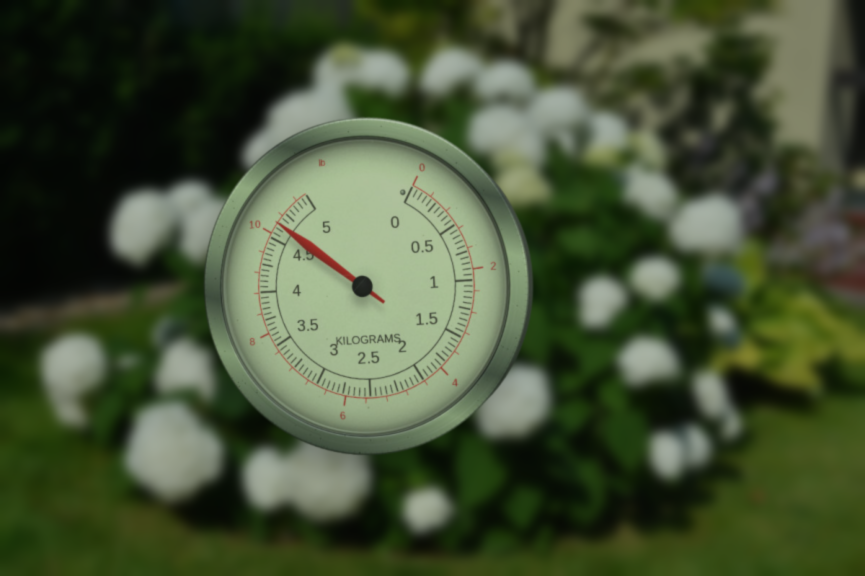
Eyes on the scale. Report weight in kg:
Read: 4.65 kg
